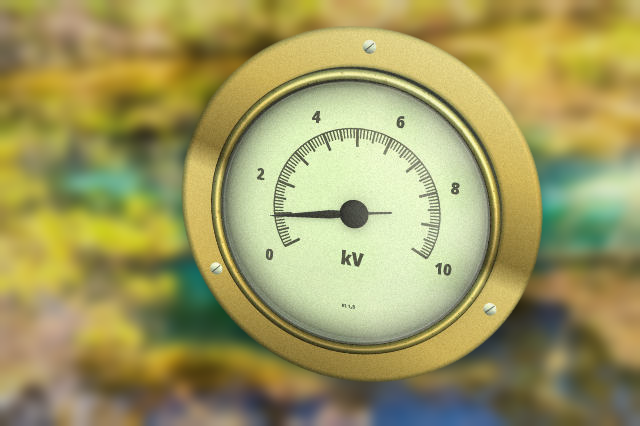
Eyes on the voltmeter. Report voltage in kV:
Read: 1 kV
